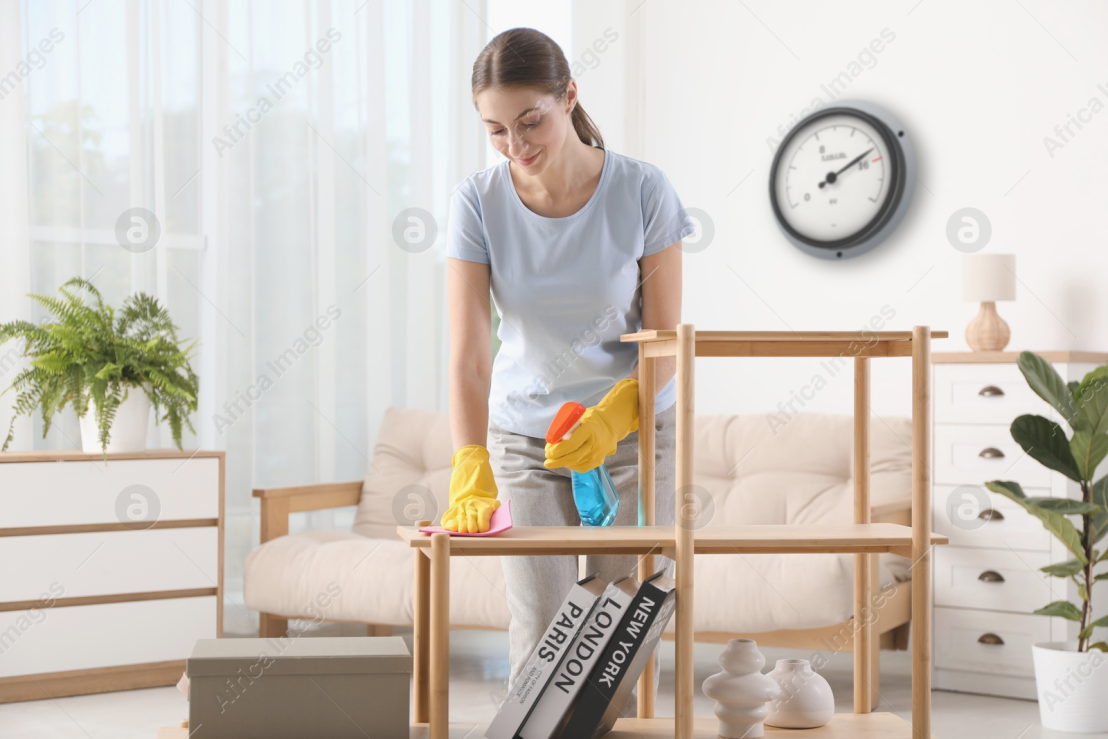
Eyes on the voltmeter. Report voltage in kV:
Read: 15 kV
